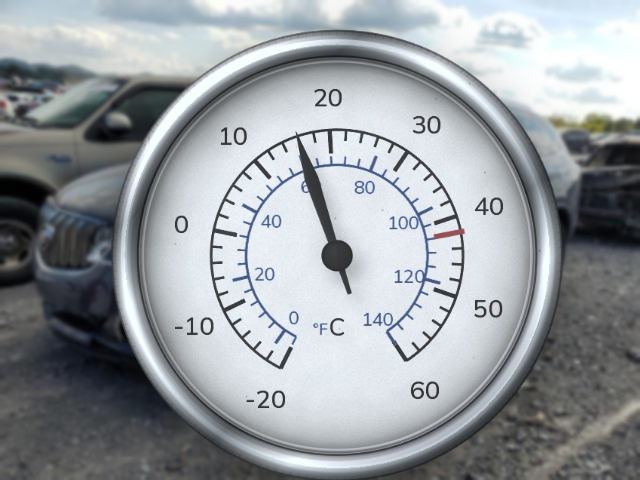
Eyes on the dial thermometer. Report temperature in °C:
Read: 16 °C
